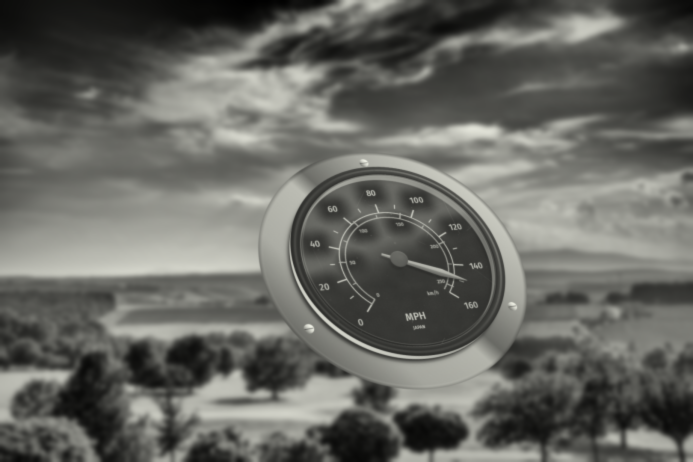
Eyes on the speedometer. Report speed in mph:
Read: 150 mph
